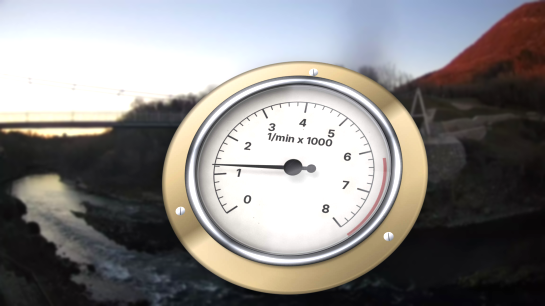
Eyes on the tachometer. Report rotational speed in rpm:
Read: 1200 rpm
